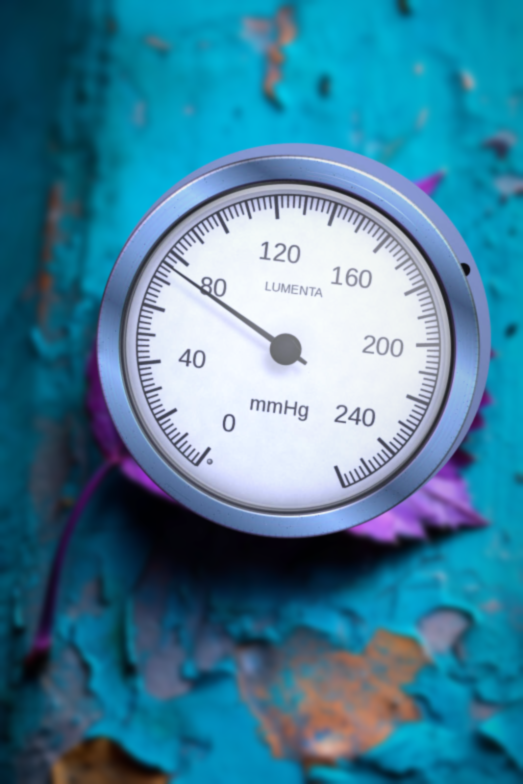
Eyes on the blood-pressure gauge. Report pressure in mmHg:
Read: 76 mmHg
